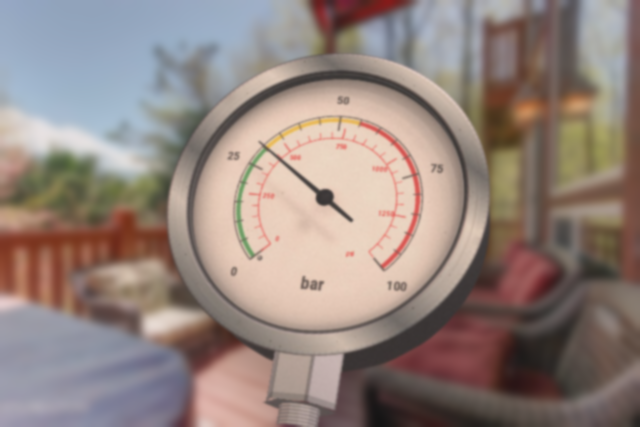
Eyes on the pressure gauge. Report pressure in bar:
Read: 30 bar
